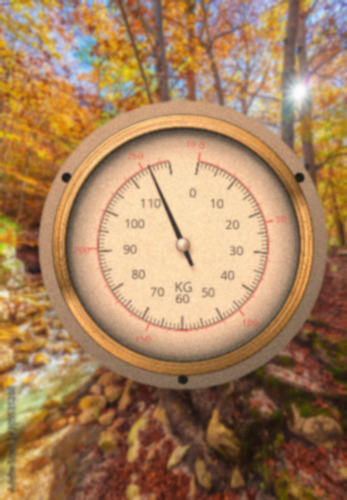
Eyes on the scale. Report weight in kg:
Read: 115 kg
